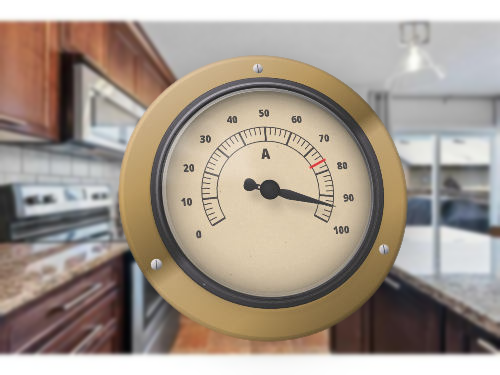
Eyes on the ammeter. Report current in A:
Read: 94 A
